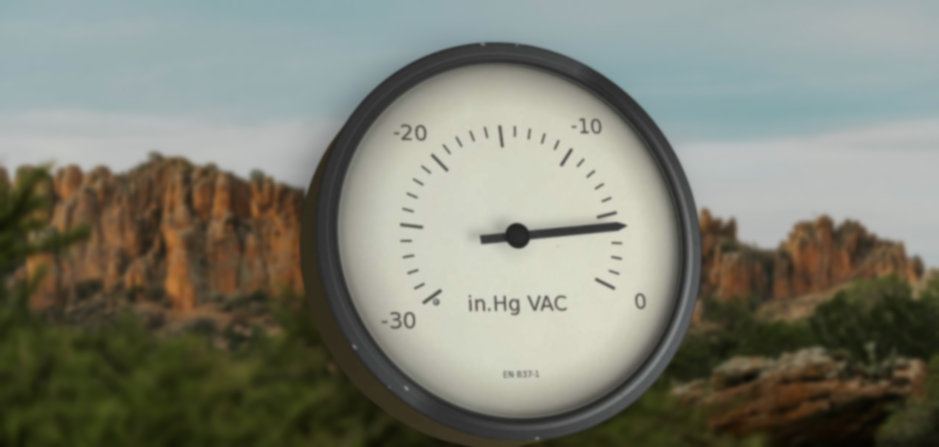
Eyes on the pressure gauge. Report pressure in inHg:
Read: -4 inHg
